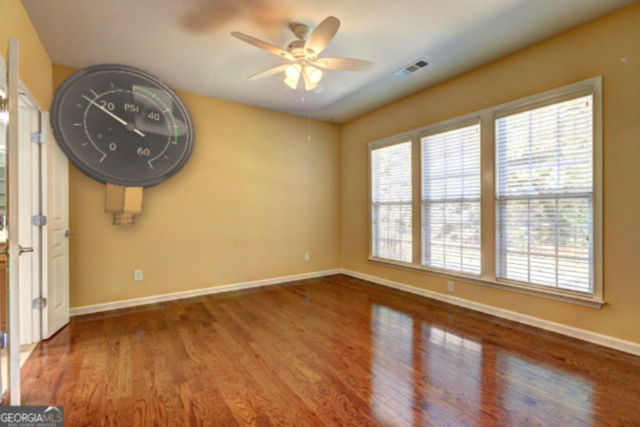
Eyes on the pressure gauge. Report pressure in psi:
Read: 17.5 psi
